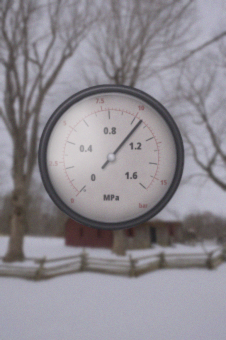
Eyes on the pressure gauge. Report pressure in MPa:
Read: 1.05 MPa
